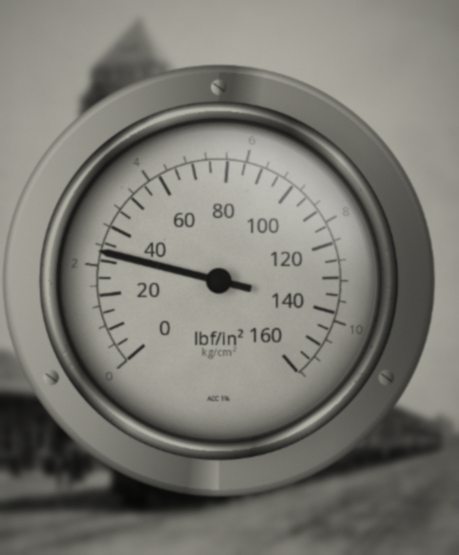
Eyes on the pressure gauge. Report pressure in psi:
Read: 32.5 psi
